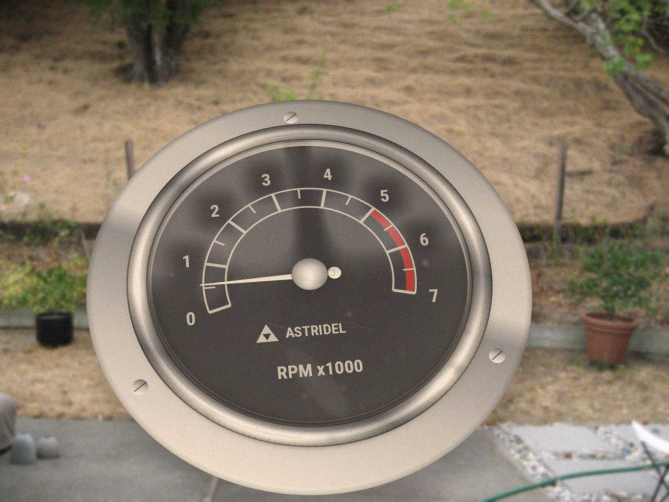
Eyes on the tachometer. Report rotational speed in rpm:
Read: 500 rpm
